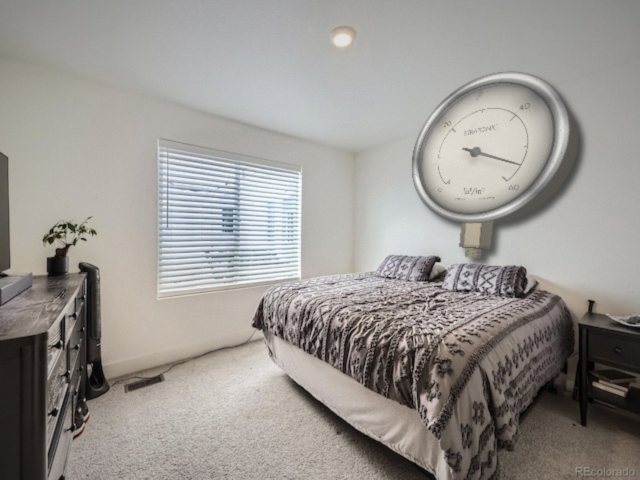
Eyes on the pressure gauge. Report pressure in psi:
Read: 55 psi
